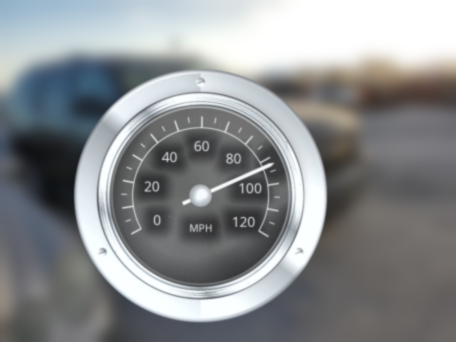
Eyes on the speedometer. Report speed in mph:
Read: 92.5 mph
